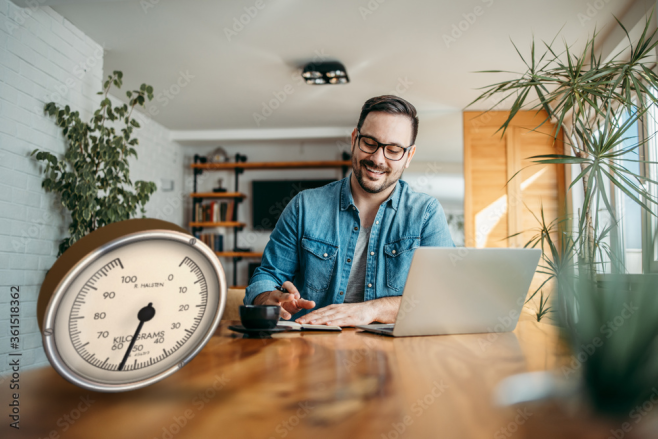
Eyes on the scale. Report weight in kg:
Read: 55 kg
